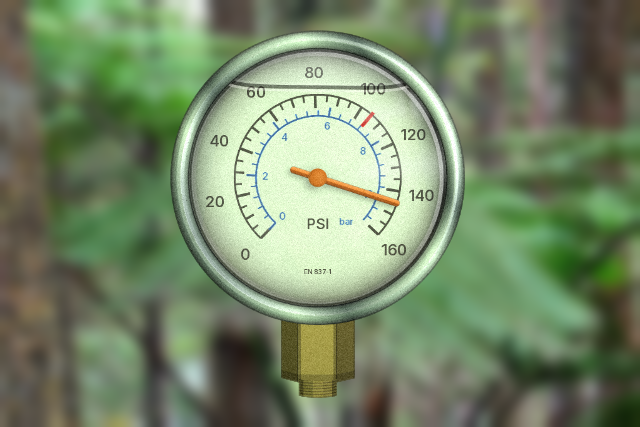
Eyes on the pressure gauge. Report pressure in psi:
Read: 145 psi
